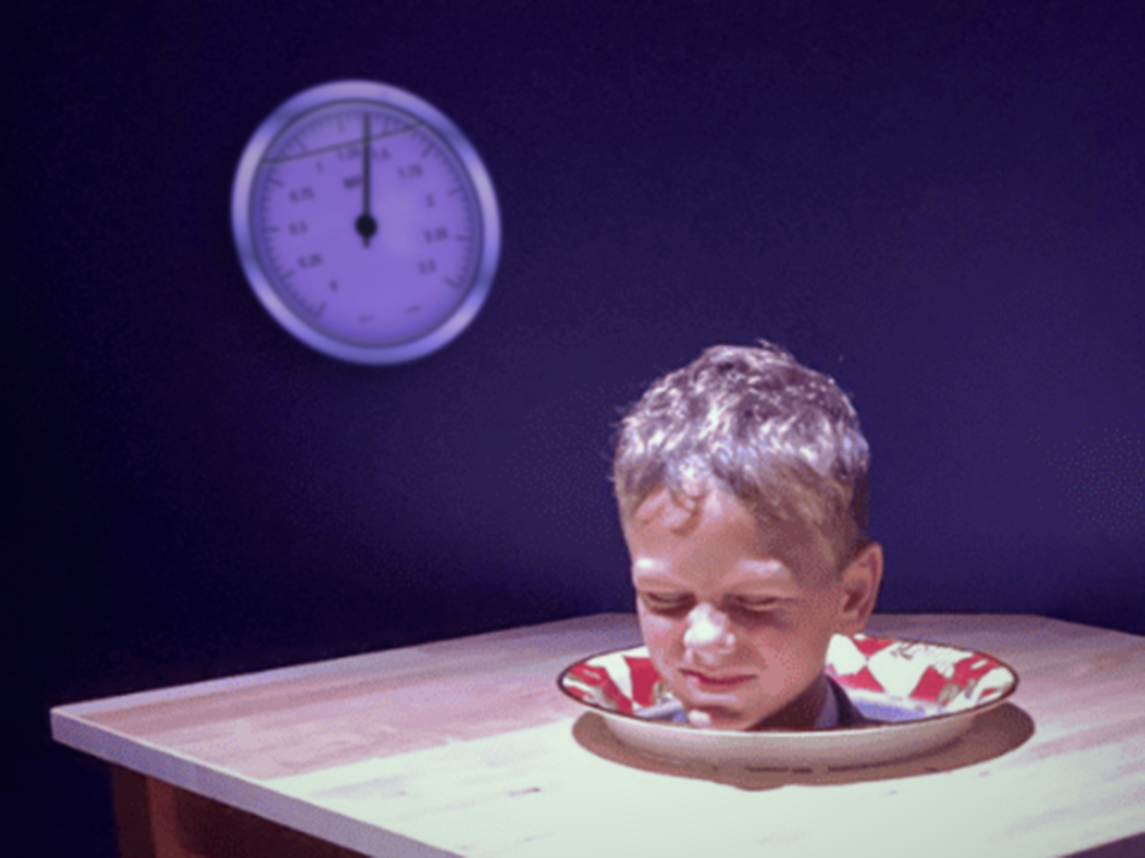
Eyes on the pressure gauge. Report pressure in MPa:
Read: 1.4 MPa
